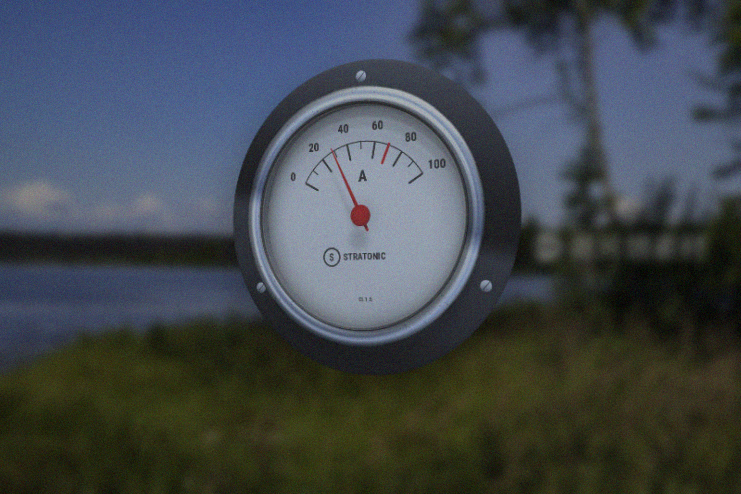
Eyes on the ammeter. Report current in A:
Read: 30 A
